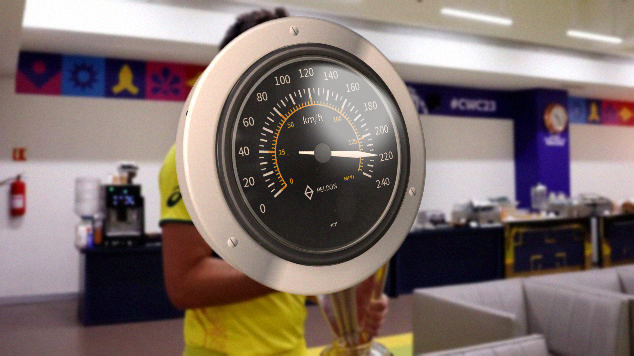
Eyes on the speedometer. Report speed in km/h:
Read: 220 km/h
